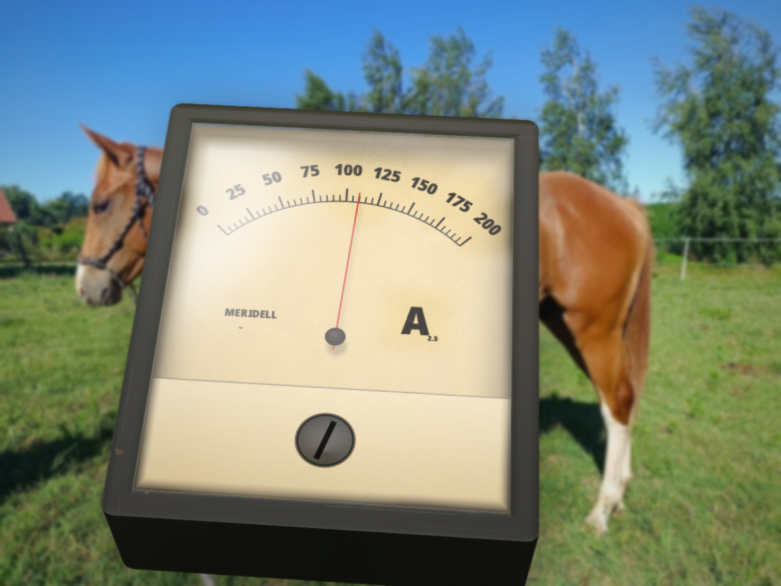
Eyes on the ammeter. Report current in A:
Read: 110 A
